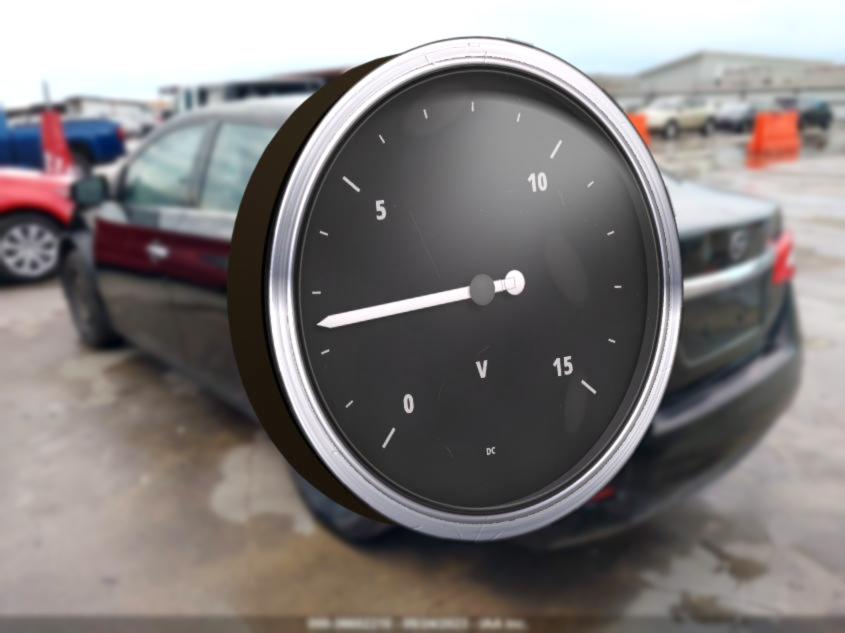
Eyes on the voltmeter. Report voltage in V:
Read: 2.5 V
